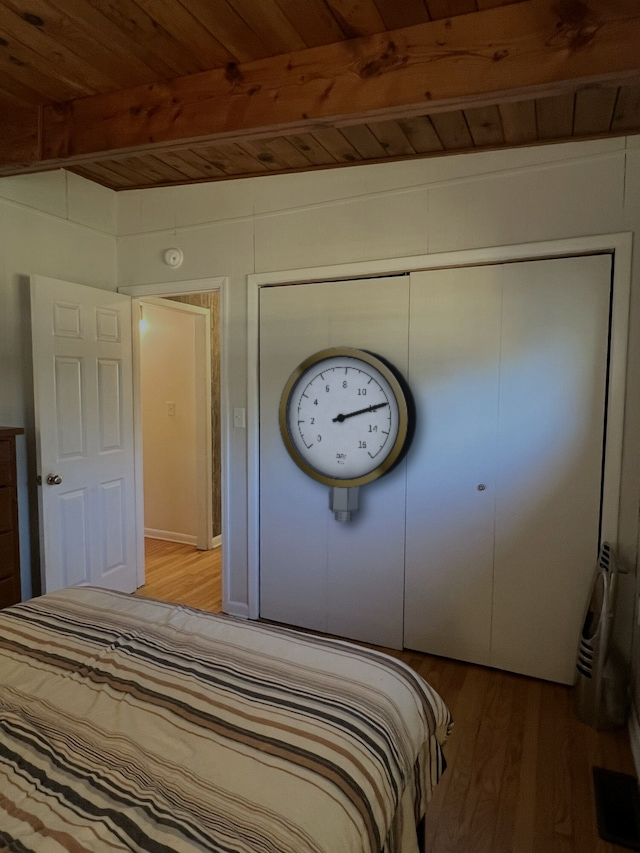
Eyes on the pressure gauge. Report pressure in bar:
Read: 12 bar
